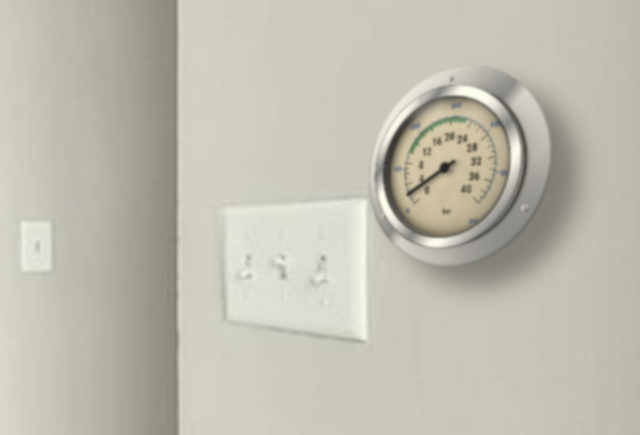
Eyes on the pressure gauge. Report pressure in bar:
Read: 2 bar
